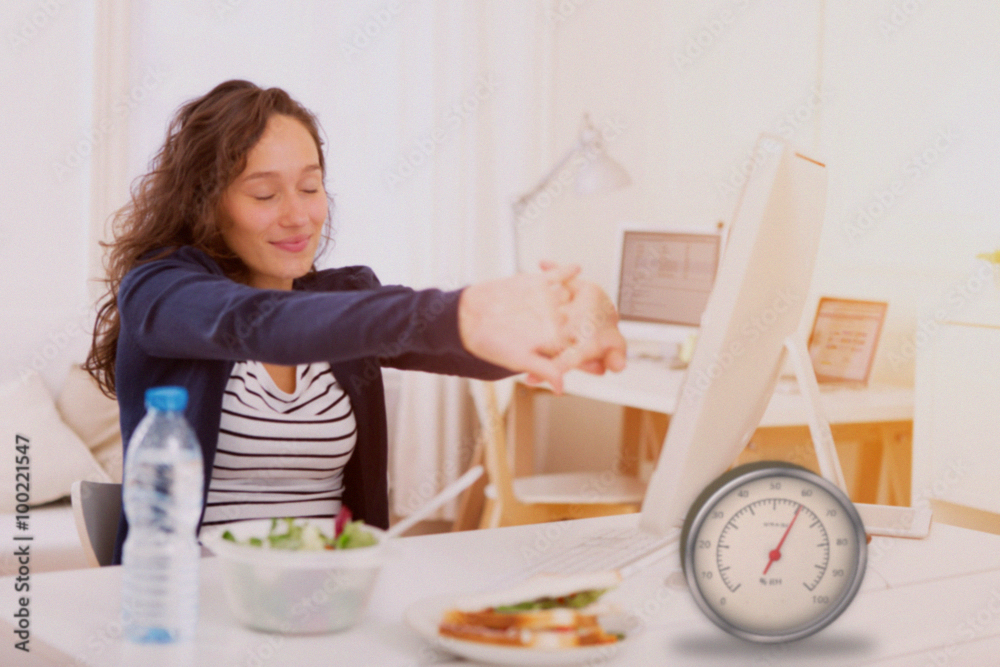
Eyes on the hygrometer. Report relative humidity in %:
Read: 60 %
